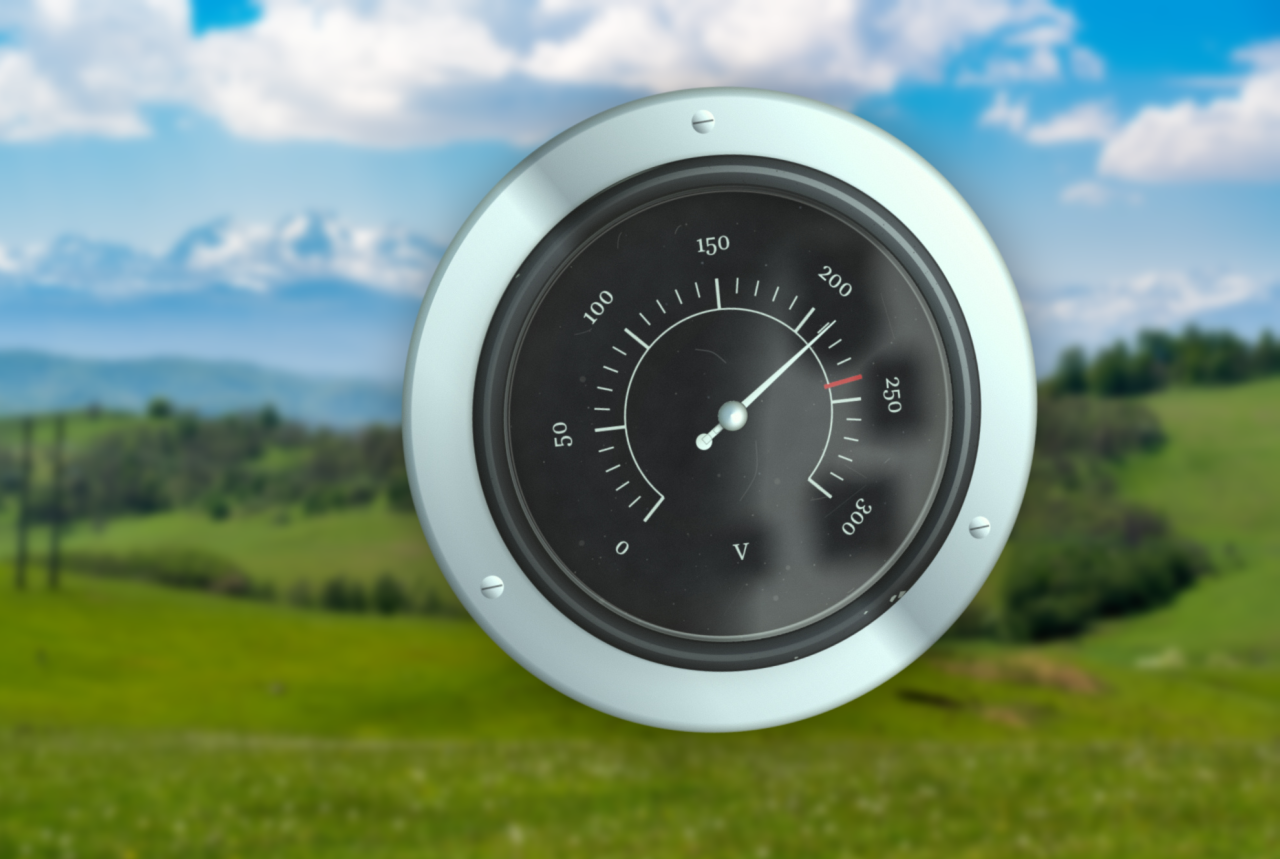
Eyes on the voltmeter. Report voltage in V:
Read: 210 V
